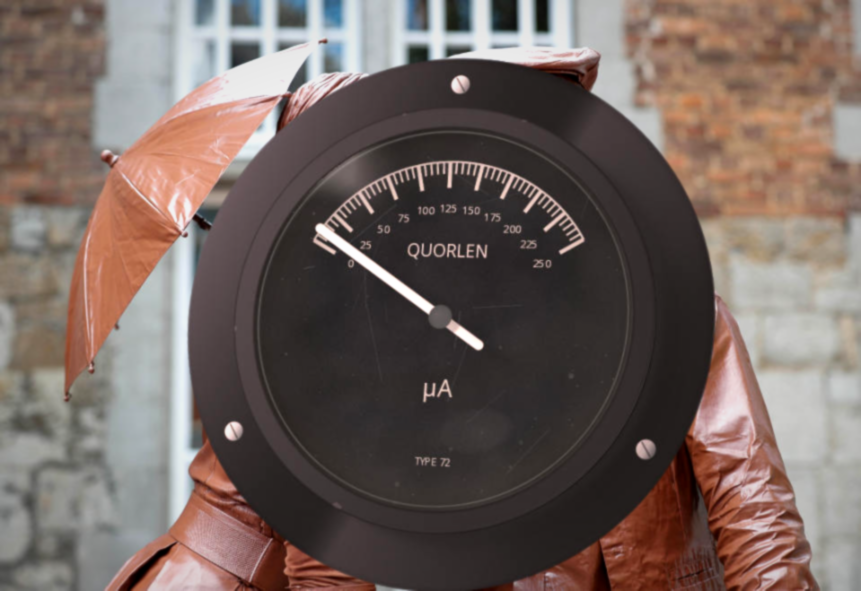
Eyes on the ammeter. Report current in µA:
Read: 10 µA
